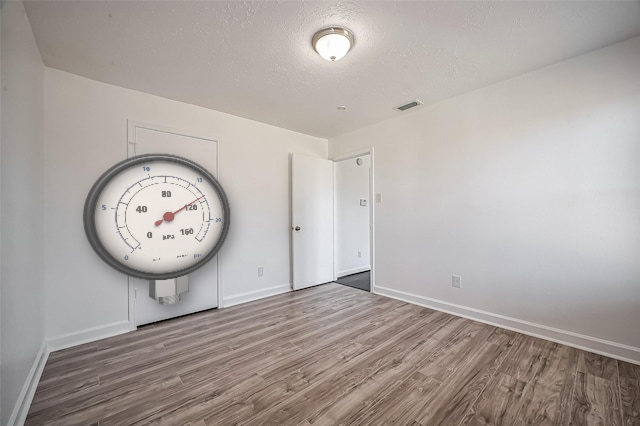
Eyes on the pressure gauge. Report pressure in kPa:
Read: 115 kPa
